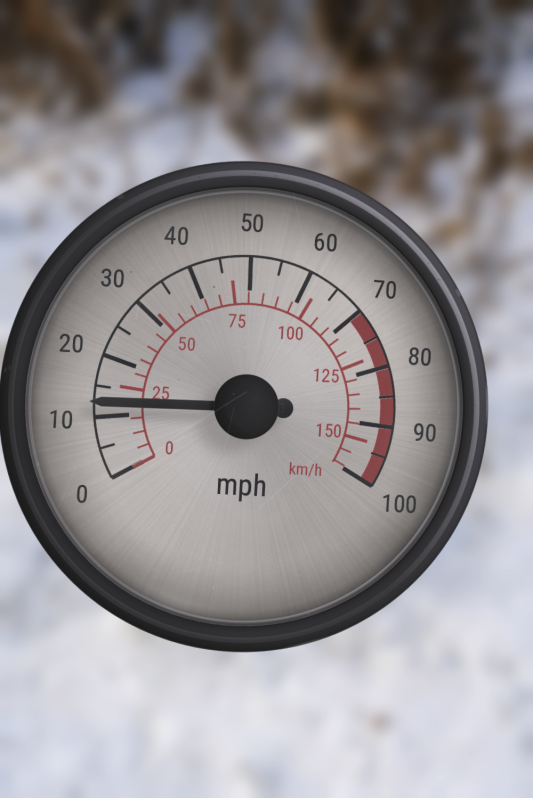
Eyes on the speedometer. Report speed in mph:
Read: 12.5 mph
